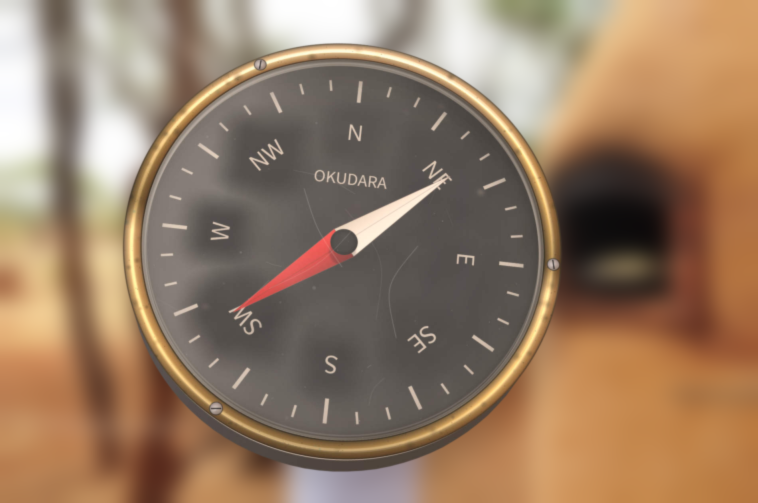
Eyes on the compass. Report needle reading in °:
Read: 230 °
